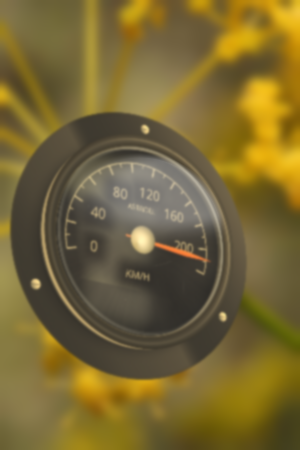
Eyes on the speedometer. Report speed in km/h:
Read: 210 km/h
